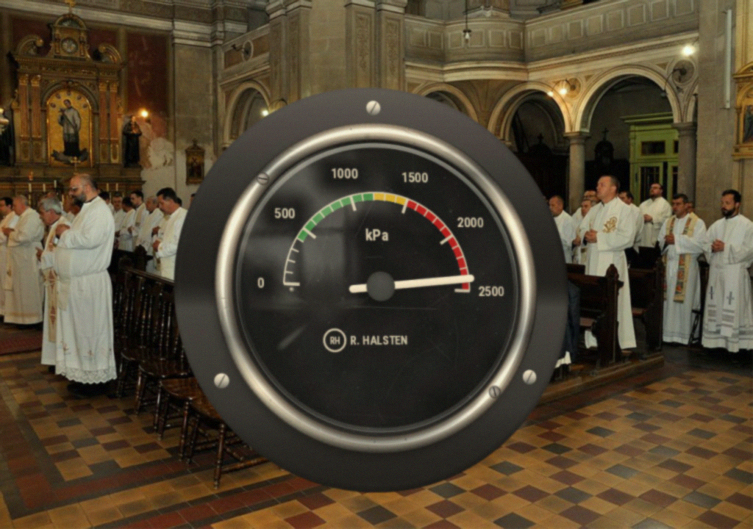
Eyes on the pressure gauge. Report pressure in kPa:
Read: 2400 kPa
